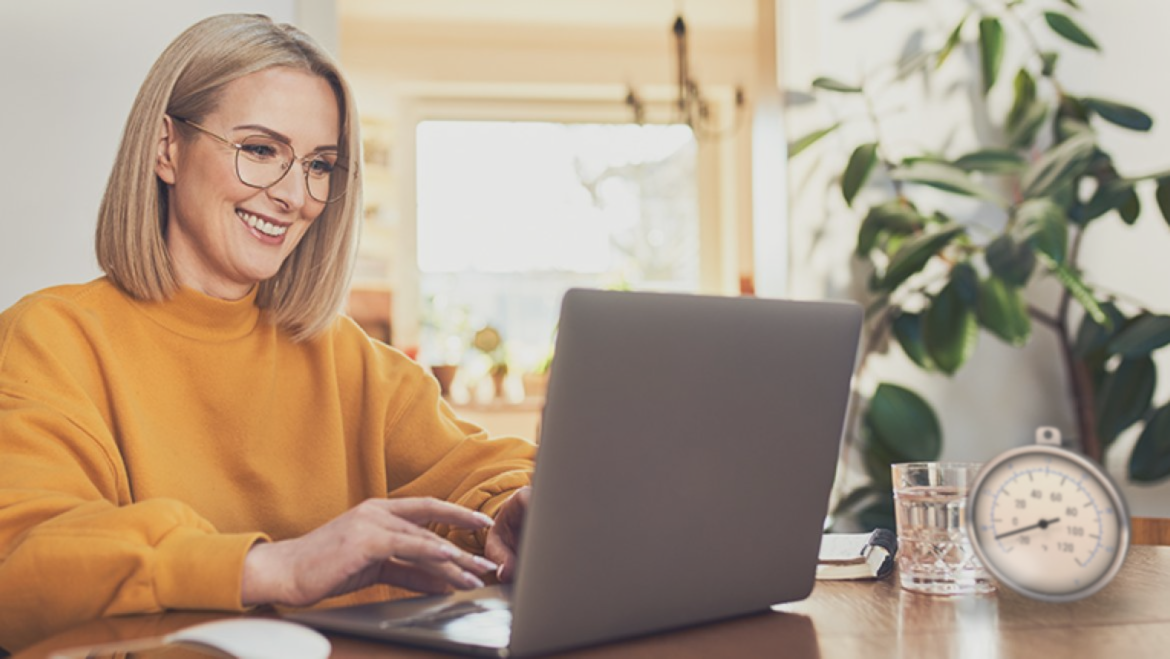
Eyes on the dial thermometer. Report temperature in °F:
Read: -10 °F
